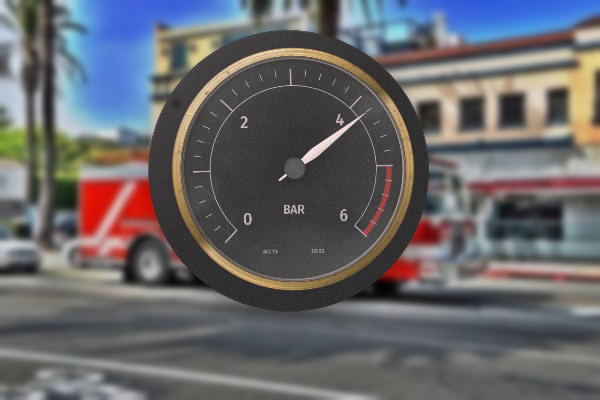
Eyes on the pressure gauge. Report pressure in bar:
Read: 4.2 bar
